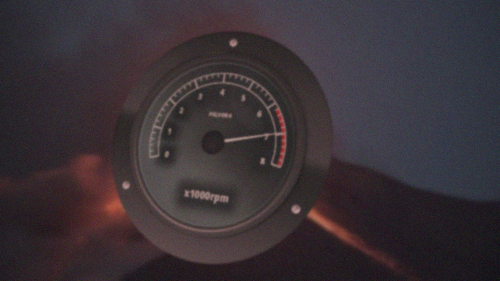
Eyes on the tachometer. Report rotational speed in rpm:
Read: 7000 rpm
